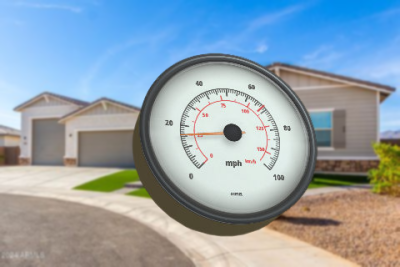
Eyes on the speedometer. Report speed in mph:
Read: 15 mph
